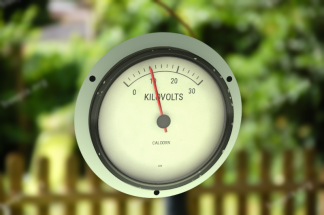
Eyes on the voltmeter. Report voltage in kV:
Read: 10 kV
